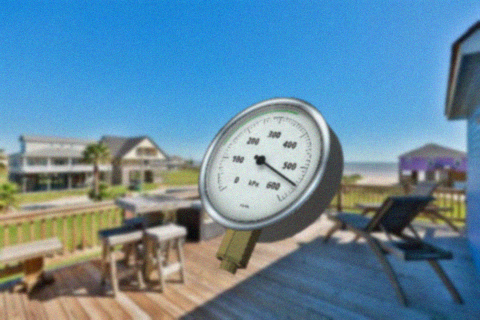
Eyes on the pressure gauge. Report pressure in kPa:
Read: 550 kPa
